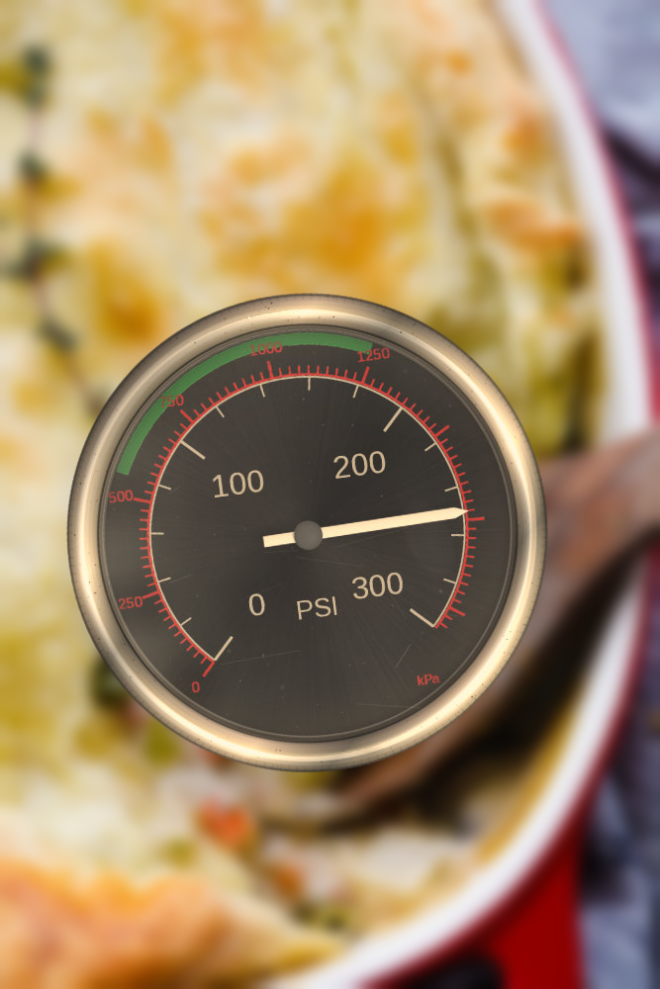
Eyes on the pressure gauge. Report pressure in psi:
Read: 250 psi
